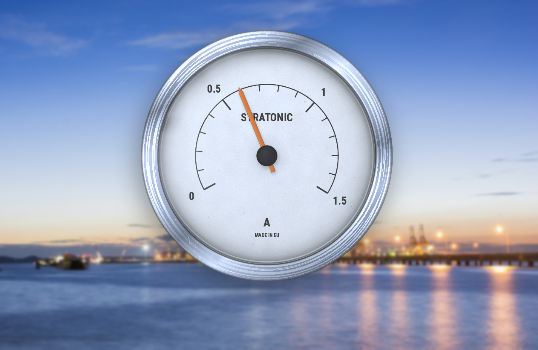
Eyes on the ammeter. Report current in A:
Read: 0.6 A
